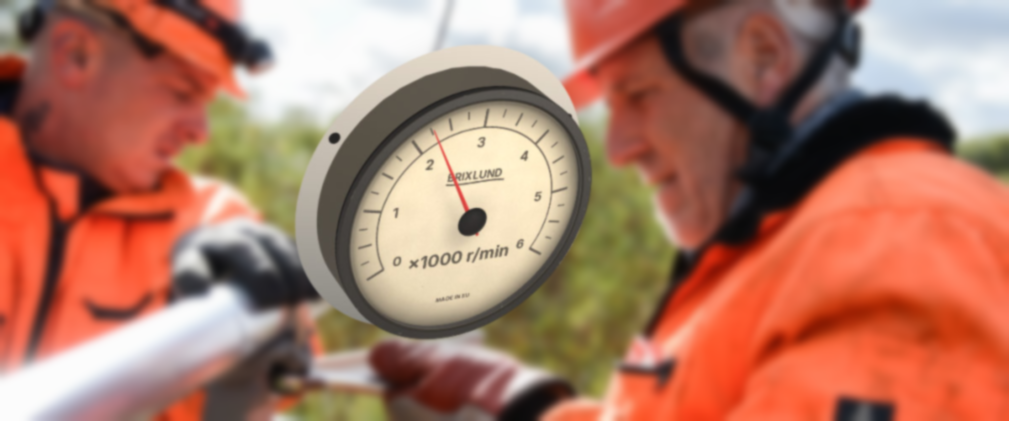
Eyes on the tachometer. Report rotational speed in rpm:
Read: 2250 rpm
